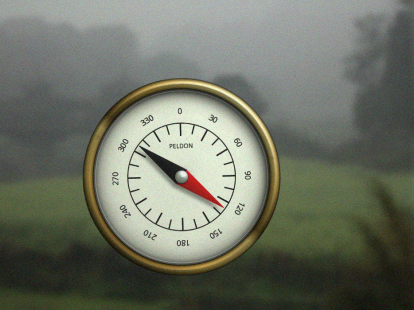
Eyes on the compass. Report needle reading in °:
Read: 127.5 °
